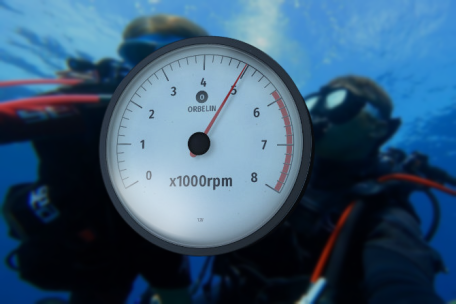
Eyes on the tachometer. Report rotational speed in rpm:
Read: 5000 rpm
